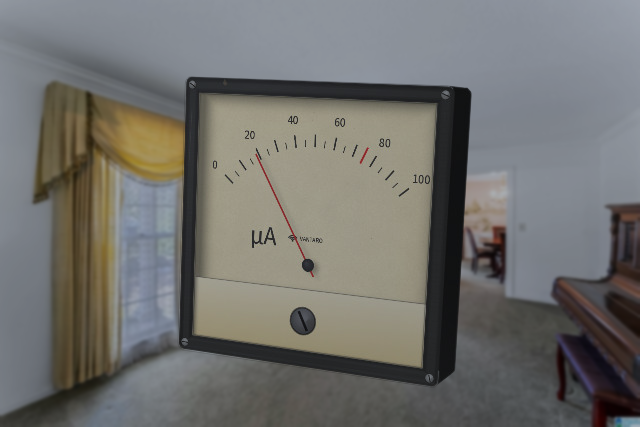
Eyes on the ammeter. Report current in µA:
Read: 20 µA
